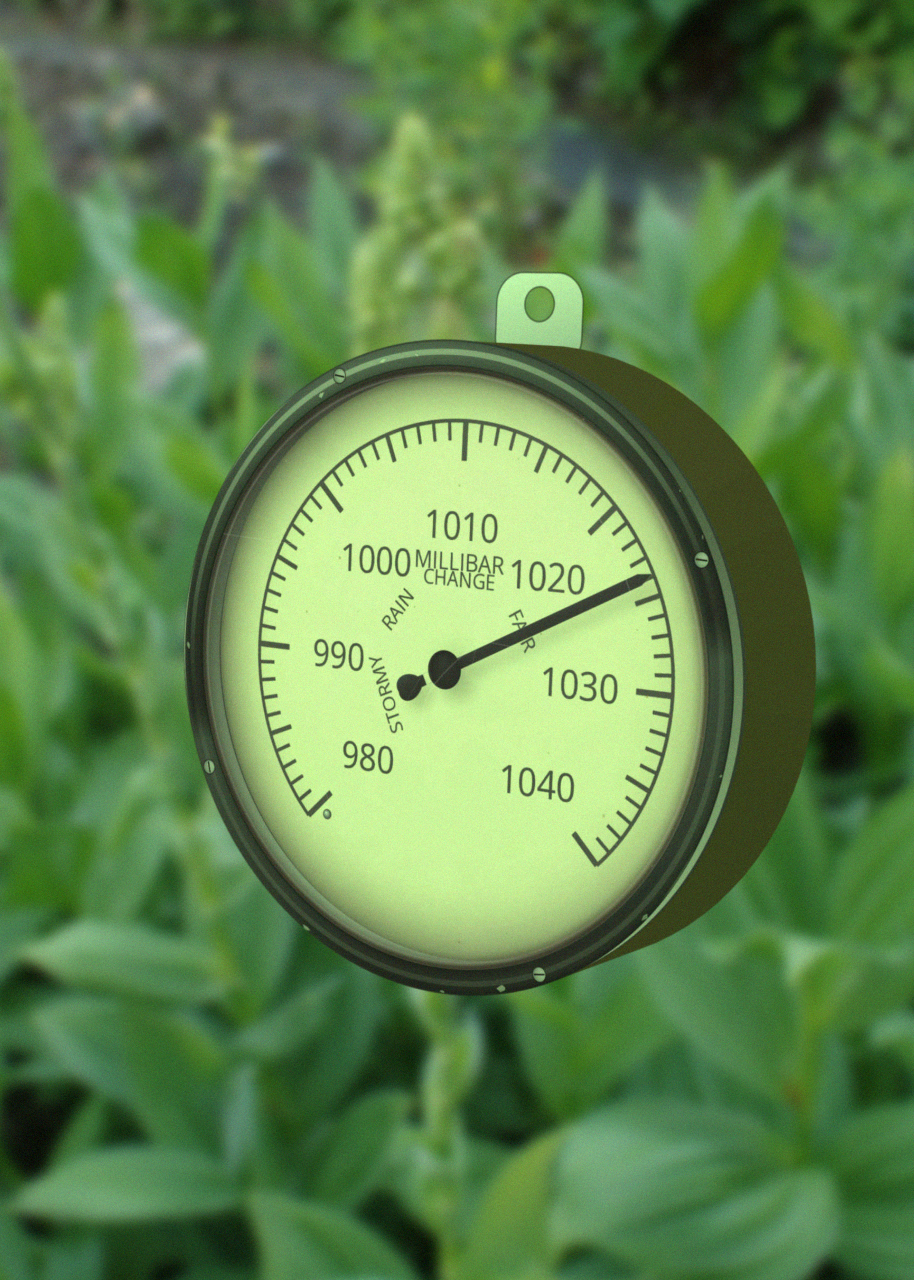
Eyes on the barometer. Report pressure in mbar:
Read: 1024 mbar
